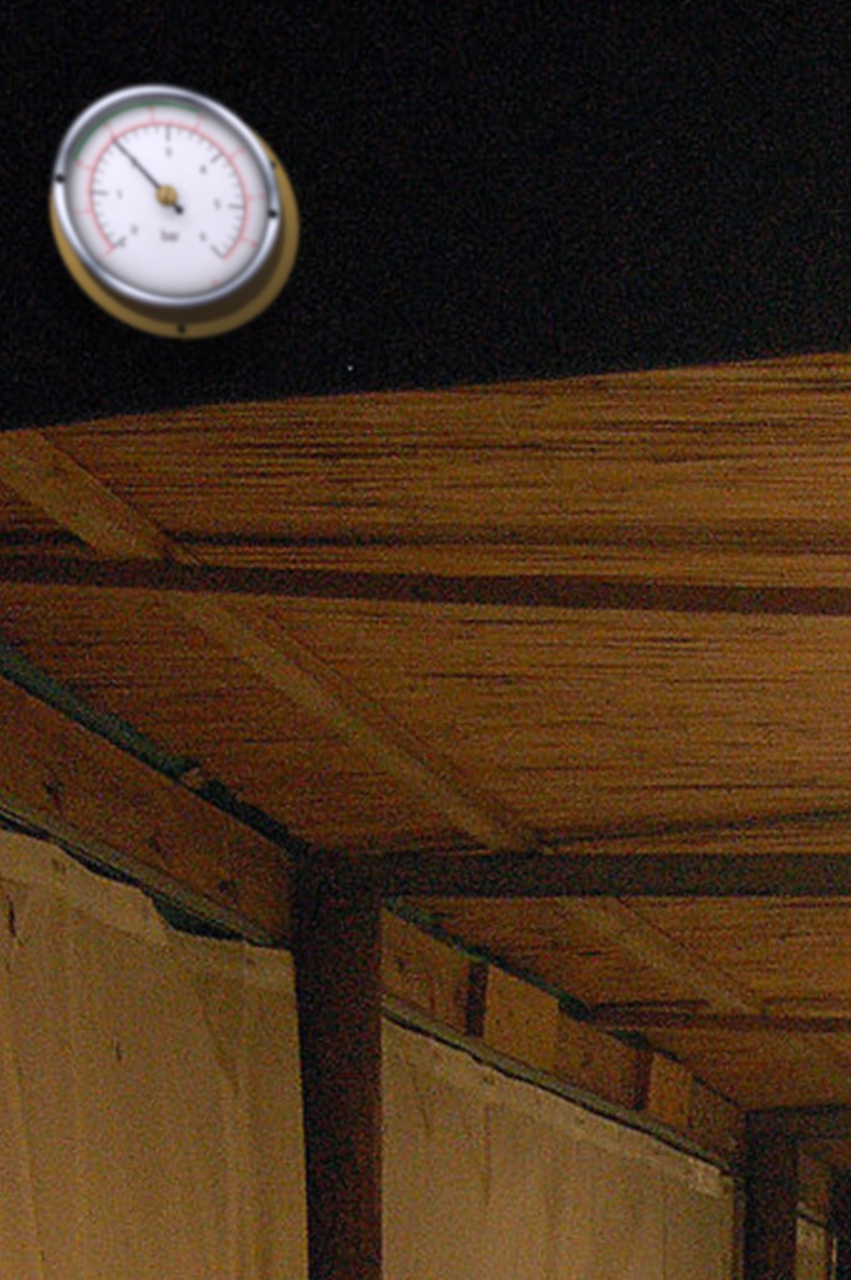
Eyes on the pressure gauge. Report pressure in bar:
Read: 2 bar
